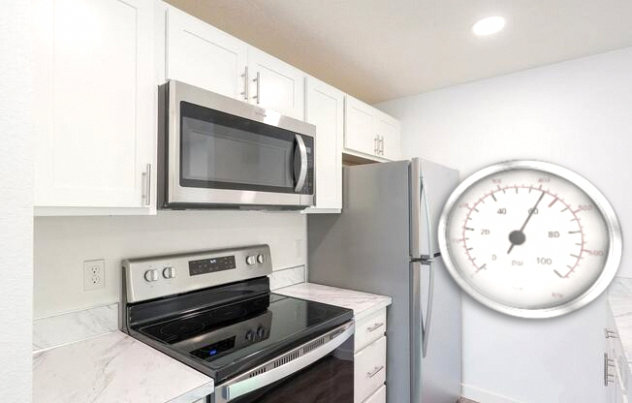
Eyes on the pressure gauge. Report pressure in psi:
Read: 60 psi
